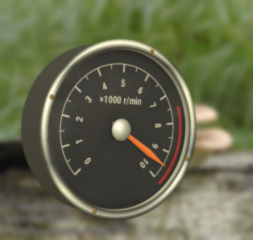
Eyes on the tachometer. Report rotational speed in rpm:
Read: 9500 rpm
